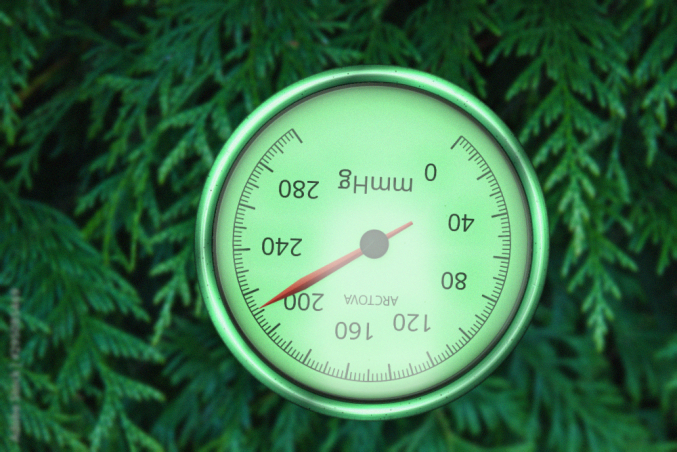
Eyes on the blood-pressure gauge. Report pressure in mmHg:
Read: 212 mmHg
